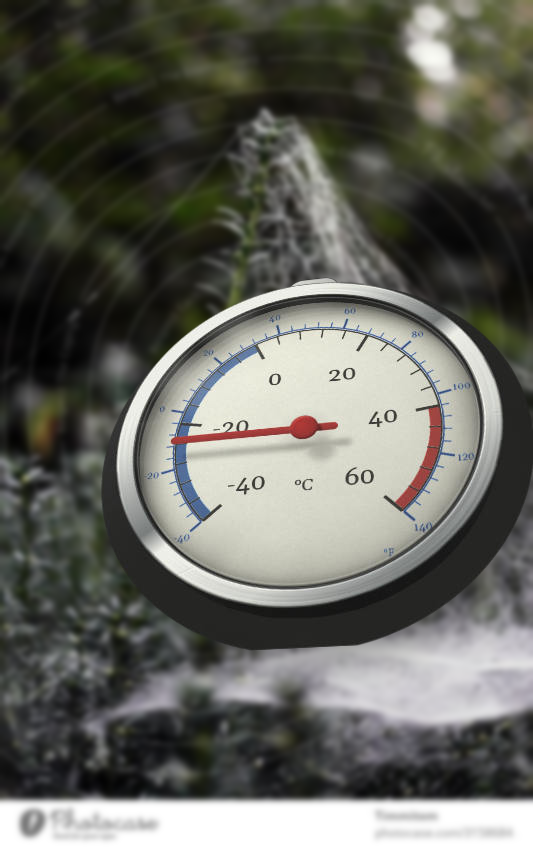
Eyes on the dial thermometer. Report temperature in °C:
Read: -24 °C
